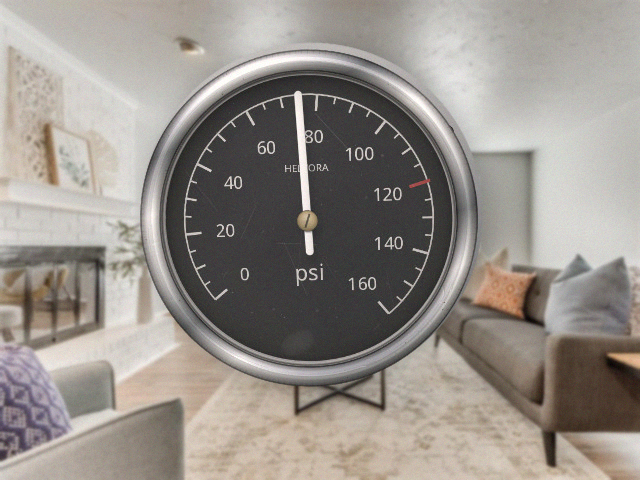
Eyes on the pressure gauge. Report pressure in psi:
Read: 75 psi
